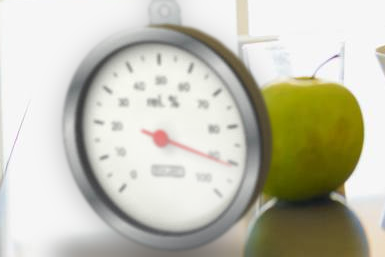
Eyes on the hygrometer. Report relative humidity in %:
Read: 90 %
